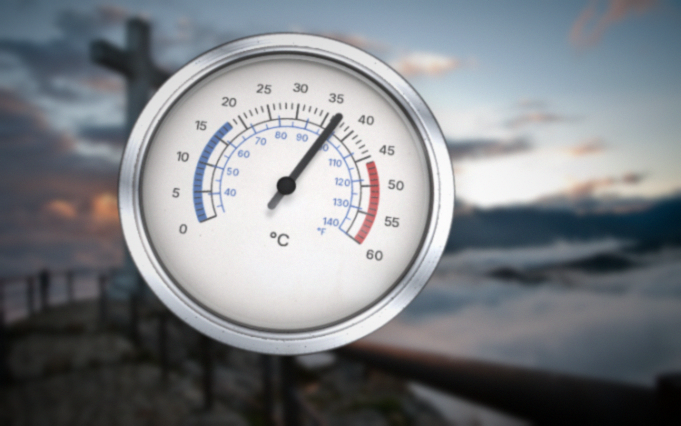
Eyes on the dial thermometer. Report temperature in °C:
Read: 37 °C
